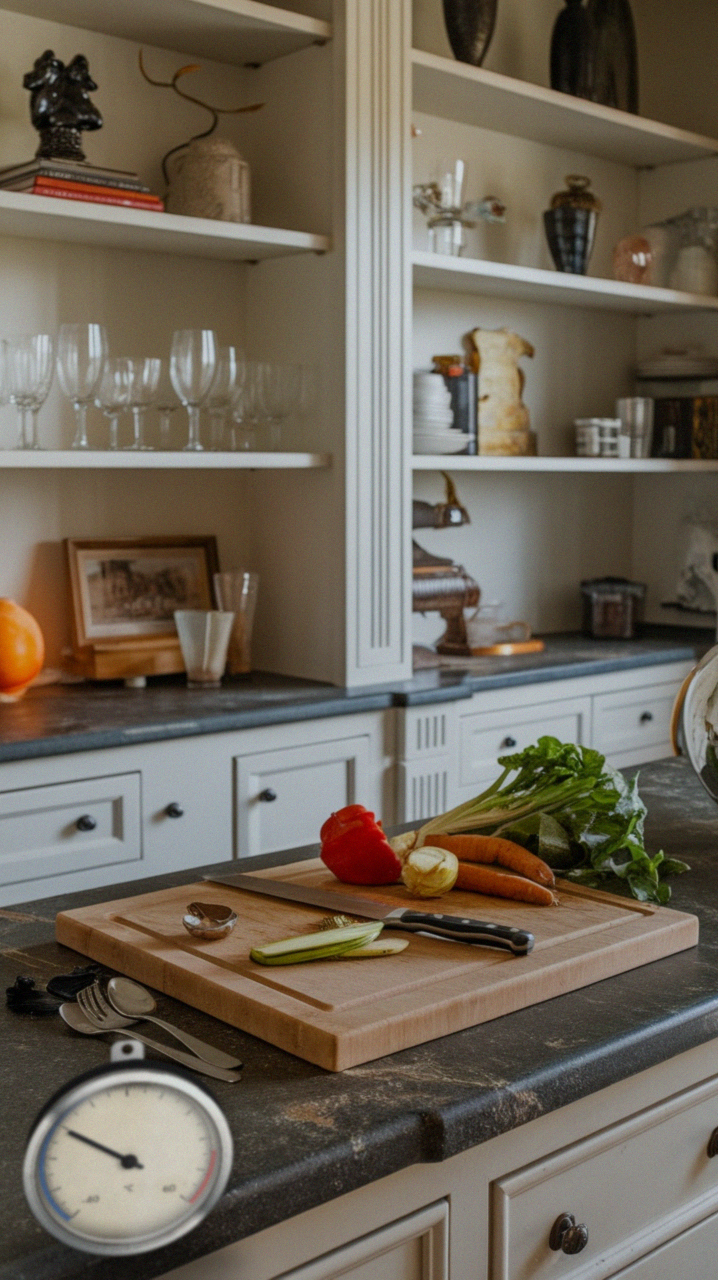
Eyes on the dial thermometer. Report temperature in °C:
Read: -10 °C
